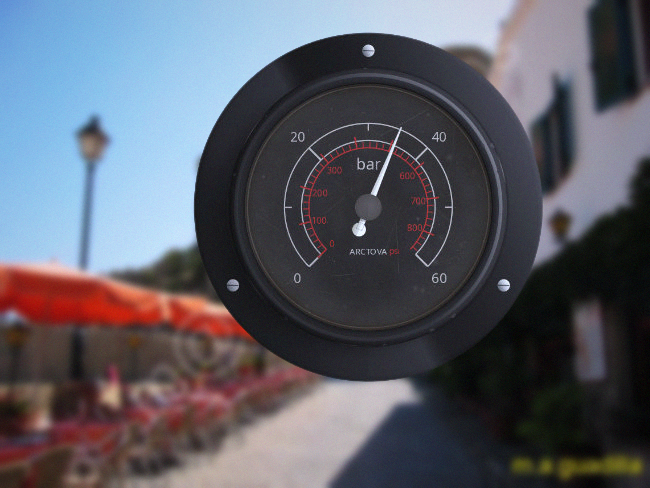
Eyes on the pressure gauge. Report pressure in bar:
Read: 35 bar
